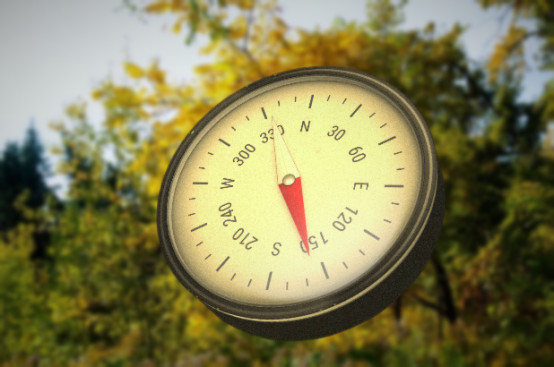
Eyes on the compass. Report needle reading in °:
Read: 155 °
